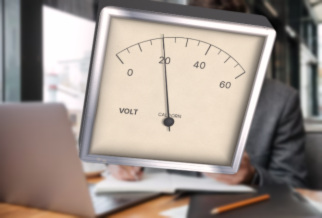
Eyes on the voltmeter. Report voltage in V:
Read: 20 V
